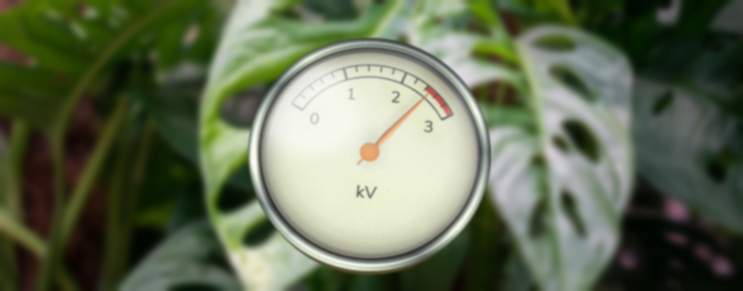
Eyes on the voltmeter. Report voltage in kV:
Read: 2.5 kV
